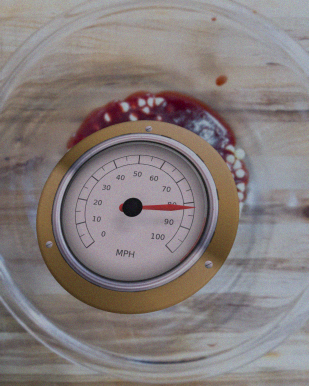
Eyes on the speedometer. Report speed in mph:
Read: 82.5 mph
